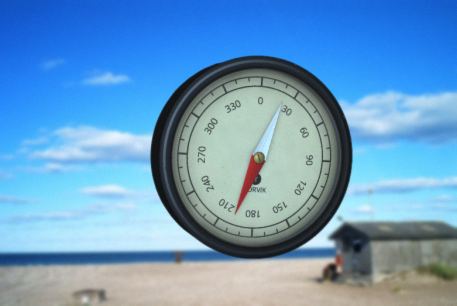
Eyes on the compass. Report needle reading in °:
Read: 200 °
